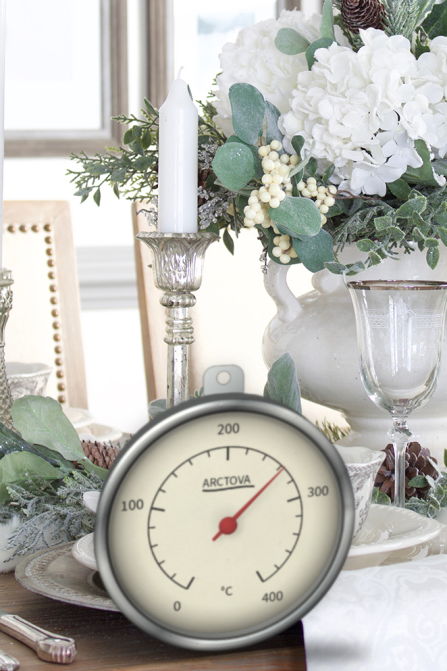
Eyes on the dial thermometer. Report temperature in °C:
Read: 260 °C
